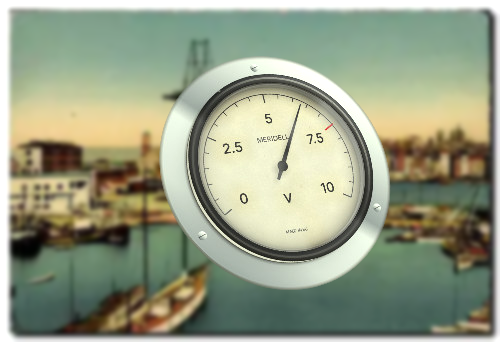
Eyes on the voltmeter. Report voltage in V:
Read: 6.25 V
